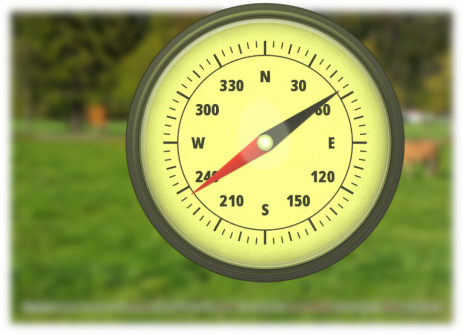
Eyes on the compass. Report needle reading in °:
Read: 235 °
